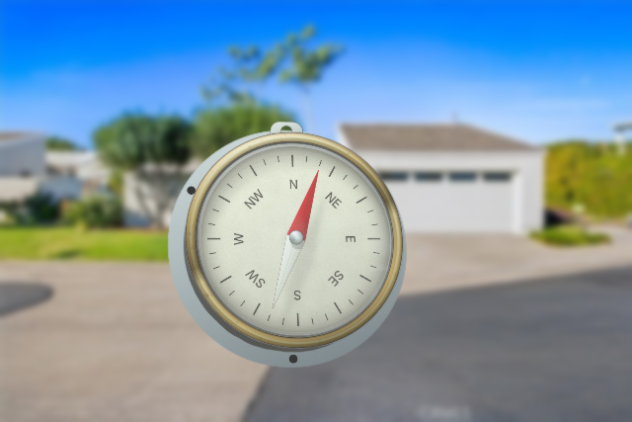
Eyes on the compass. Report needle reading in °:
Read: 20 °
